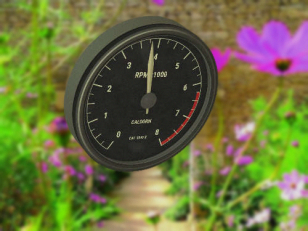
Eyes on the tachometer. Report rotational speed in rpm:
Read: 3750 rpm
